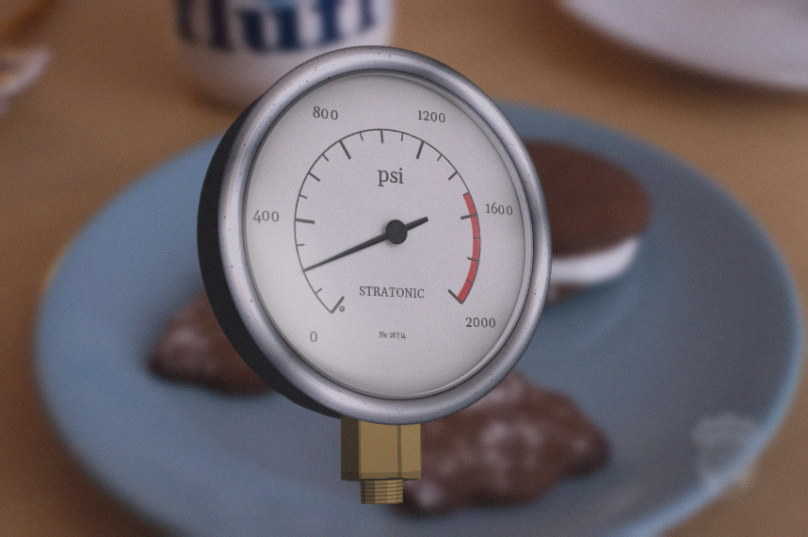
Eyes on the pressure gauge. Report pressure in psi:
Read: 200 psi
